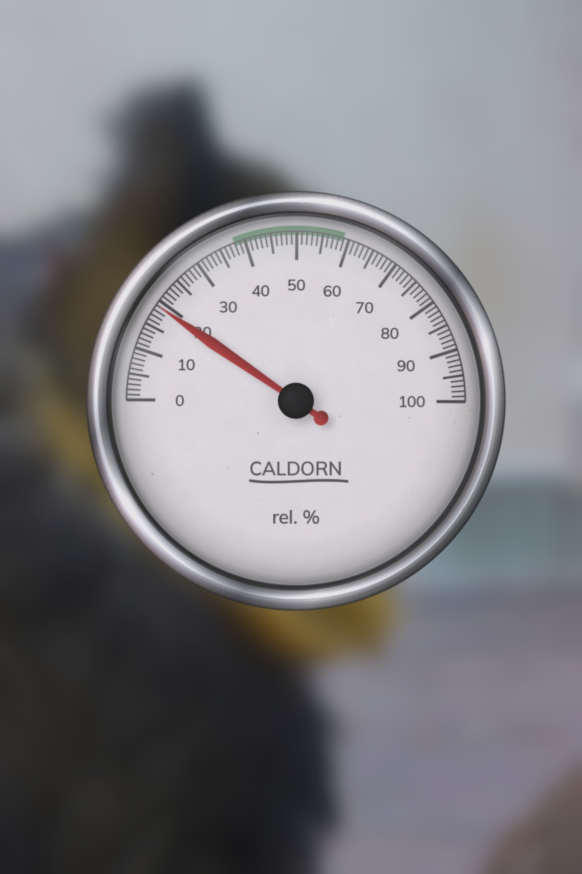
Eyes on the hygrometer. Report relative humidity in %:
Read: 19 %
